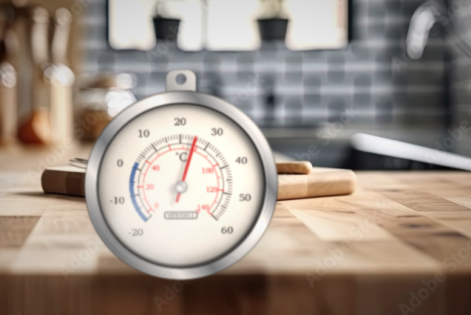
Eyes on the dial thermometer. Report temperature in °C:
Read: 25 °C
